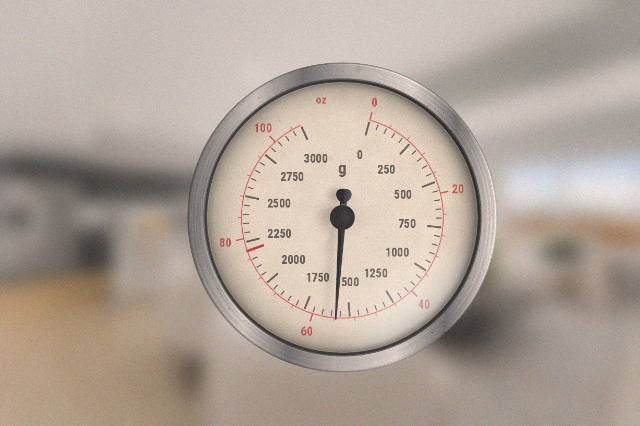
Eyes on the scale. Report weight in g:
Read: 1575 g
